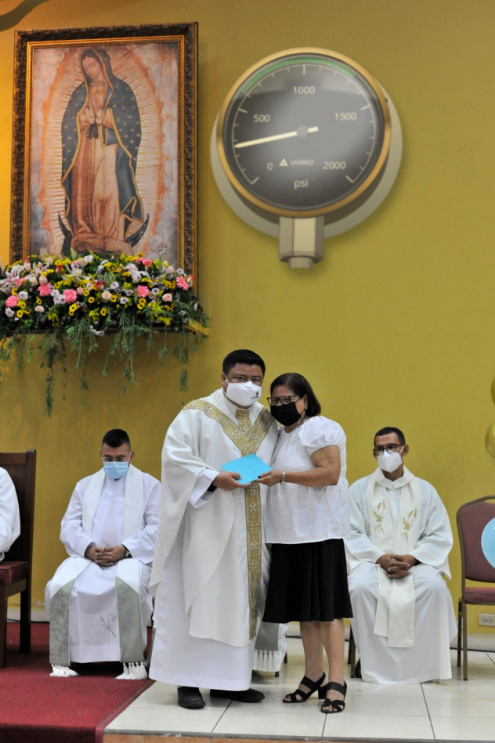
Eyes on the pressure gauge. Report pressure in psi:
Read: 250 psi
